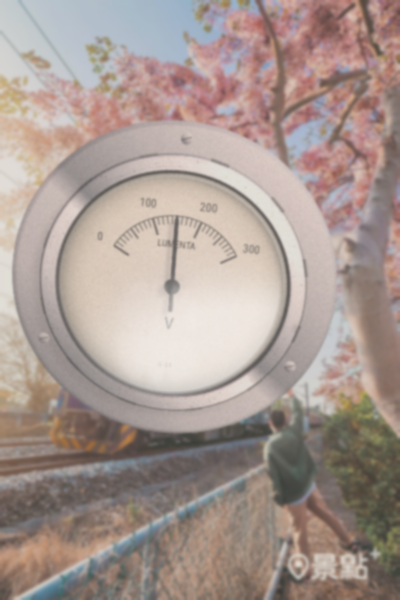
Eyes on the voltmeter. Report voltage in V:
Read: 150 V
